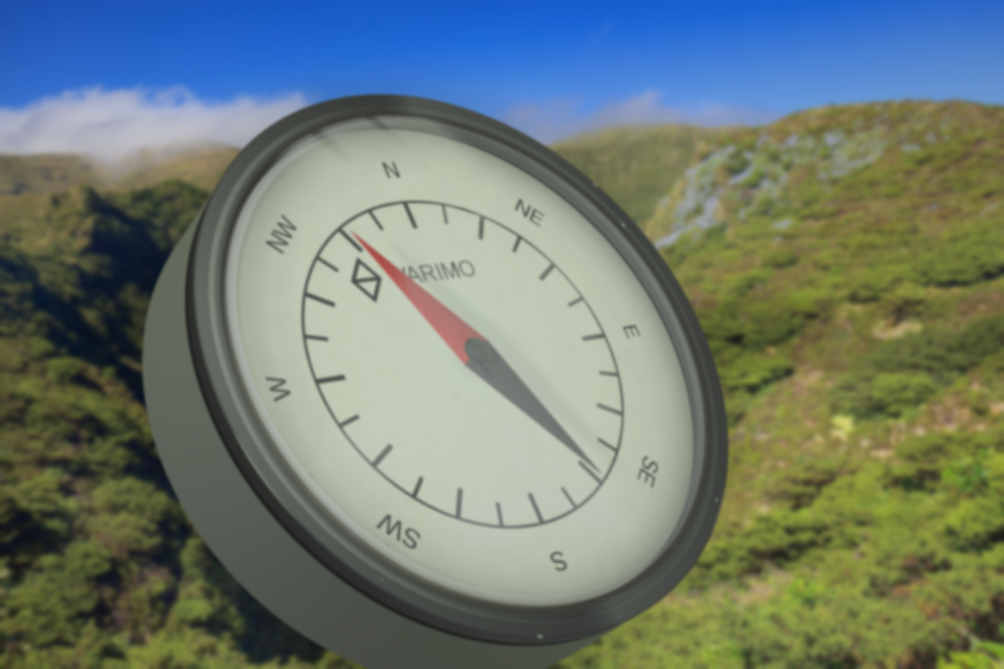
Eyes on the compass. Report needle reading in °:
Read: 330 °
